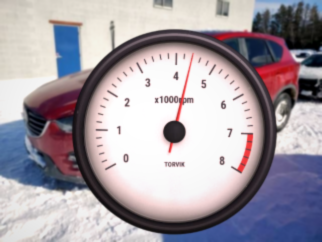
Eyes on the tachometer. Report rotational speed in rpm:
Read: 4400 rpm
